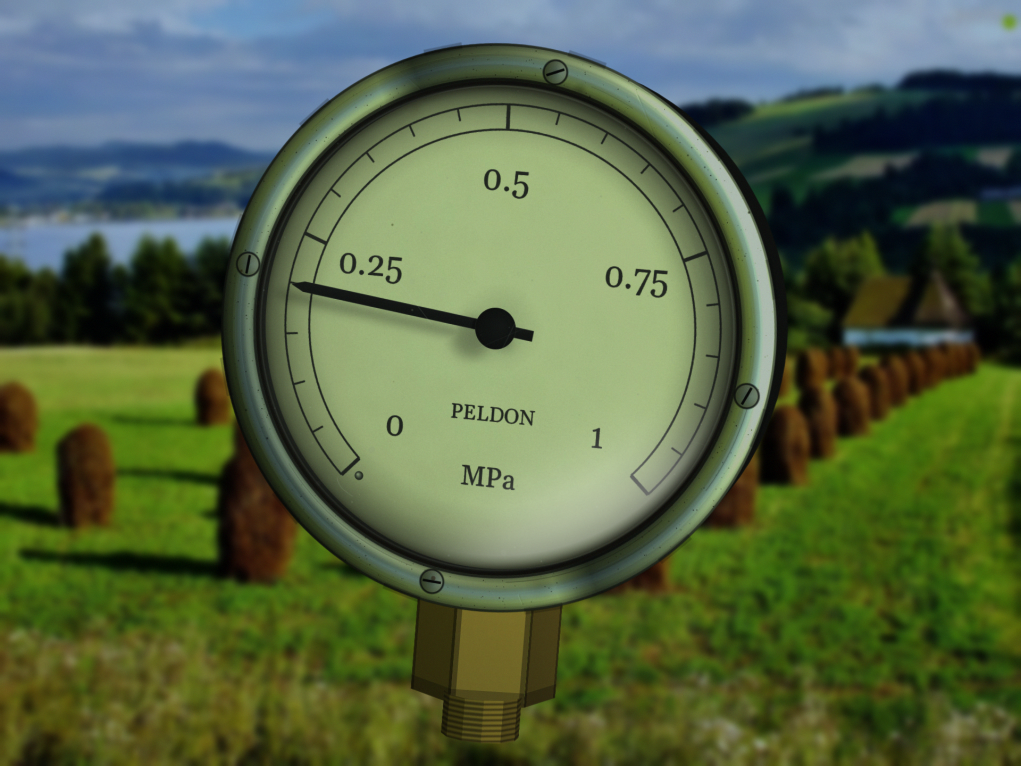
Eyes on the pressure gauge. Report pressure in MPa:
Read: 0.2 MPa
